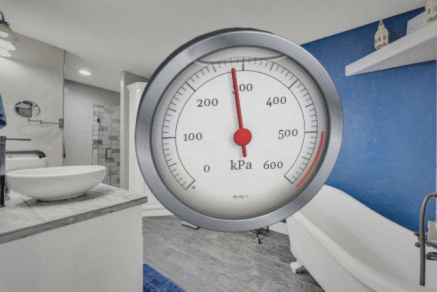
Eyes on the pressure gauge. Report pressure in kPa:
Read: 280 kPa
